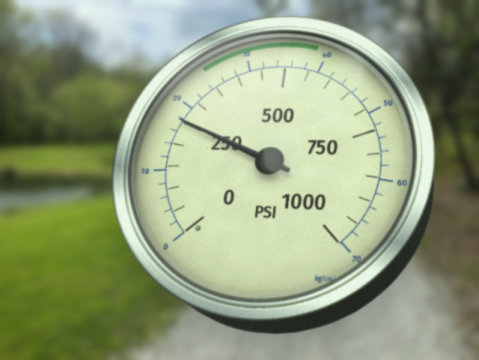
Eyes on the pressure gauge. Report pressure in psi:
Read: 250 psi
